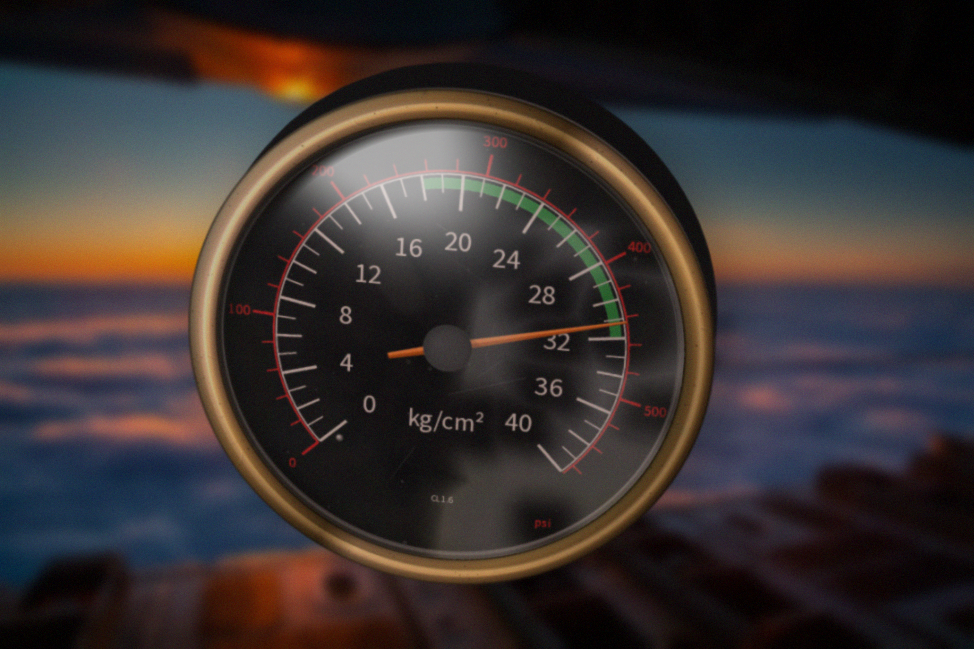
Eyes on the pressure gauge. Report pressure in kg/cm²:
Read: 31 kg/cm²
